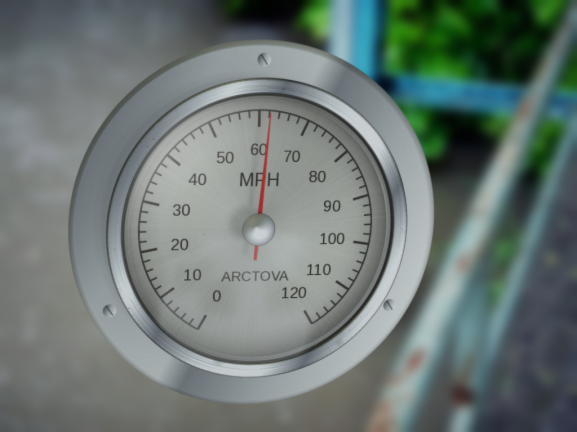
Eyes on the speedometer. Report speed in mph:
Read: 62 mph
